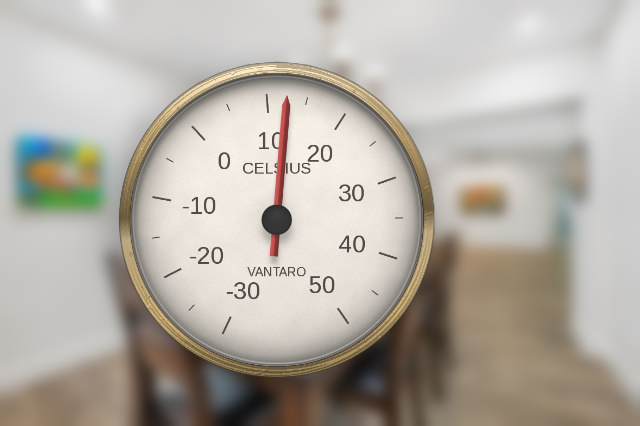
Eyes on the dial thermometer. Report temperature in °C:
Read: 12.5 °C
